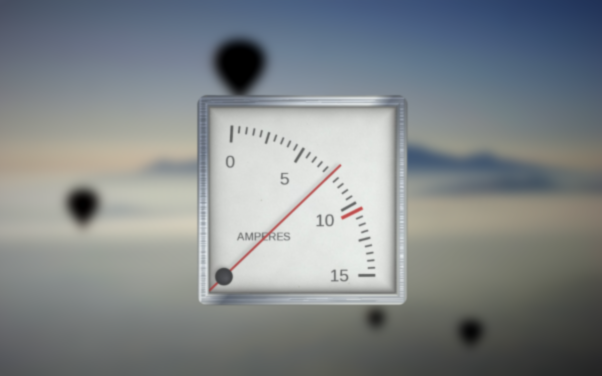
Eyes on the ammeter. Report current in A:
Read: 7.5 A
